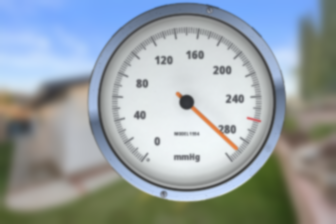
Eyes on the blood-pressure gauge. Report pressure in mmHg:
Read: 290 mmHg
